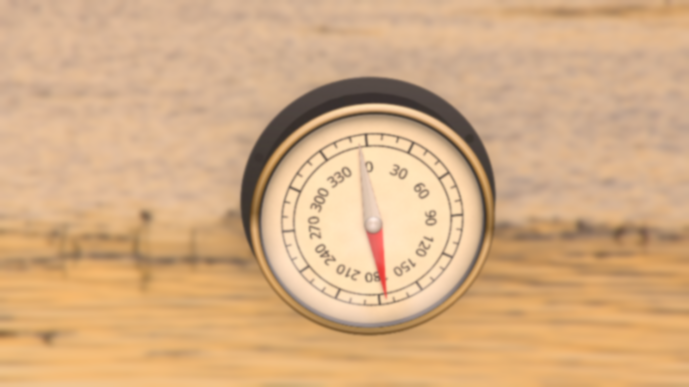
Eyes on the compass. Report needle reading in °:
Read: 175 °
